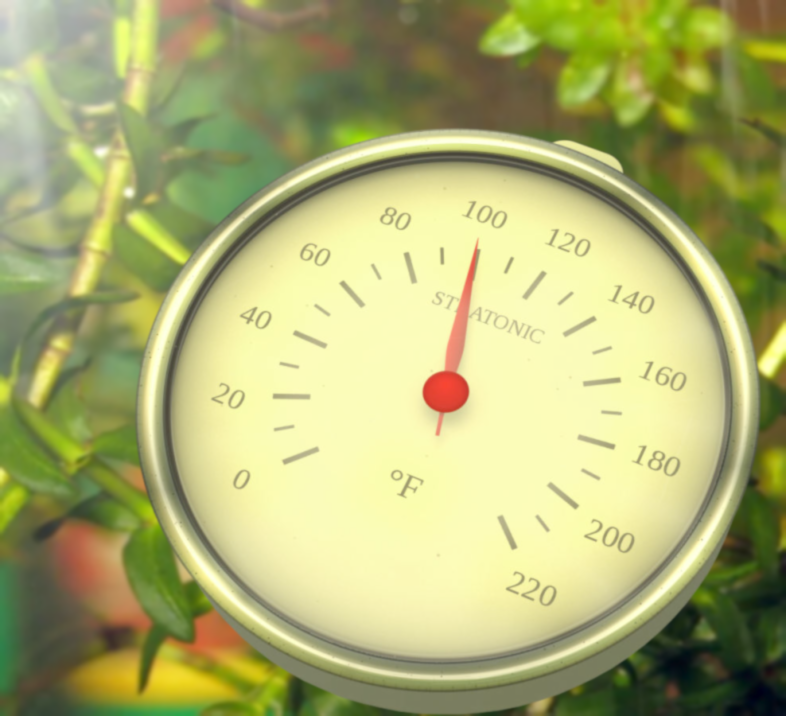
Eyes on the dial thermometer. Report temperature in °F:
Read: 100 °F
